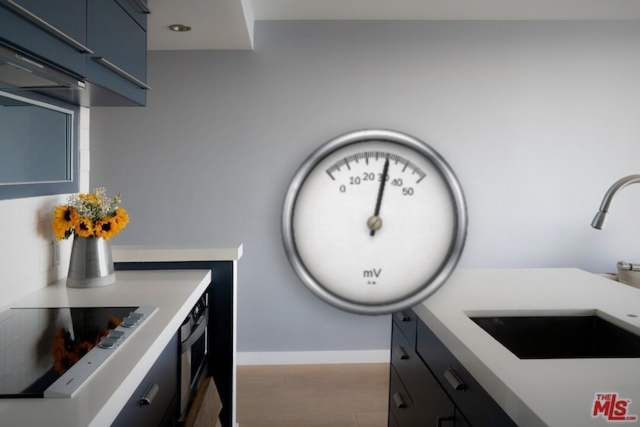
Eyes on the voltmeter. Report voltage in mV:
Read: 30 mV
